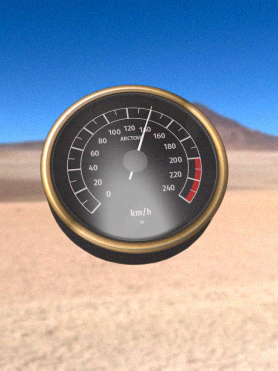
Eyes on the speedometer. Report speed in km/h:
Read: 140 km/h
